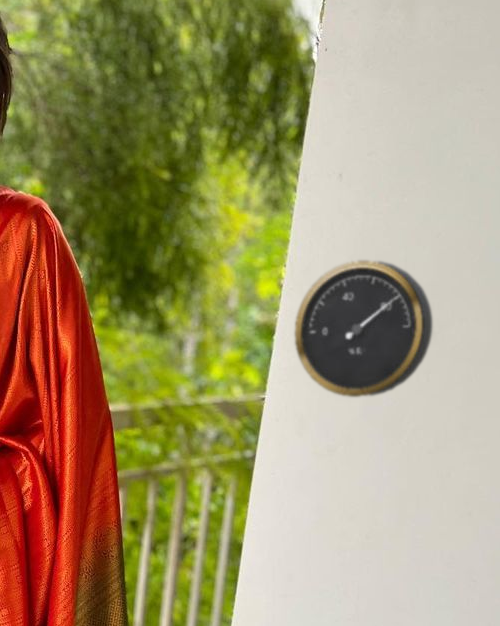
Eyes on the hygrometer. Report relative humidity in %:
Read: 80 %
